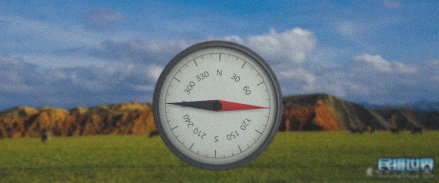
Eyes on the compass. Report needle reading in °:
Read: 90 °
